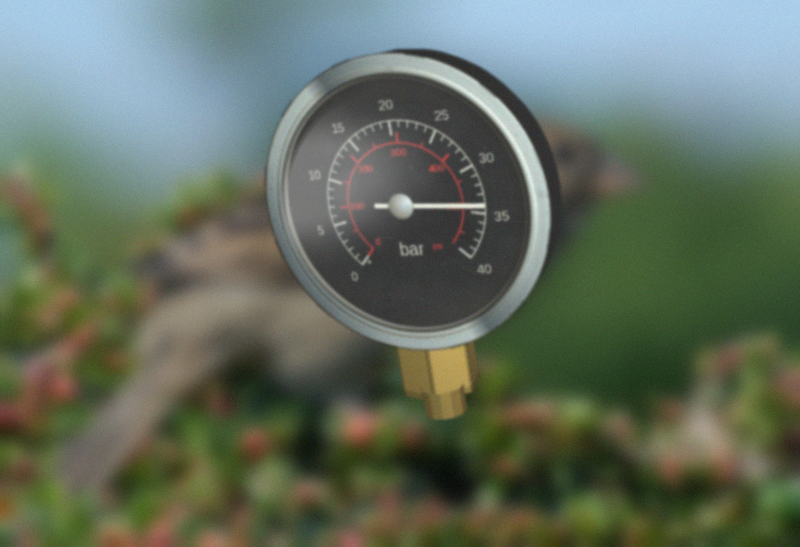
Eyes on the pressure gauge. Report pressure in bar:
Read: 34 bar
